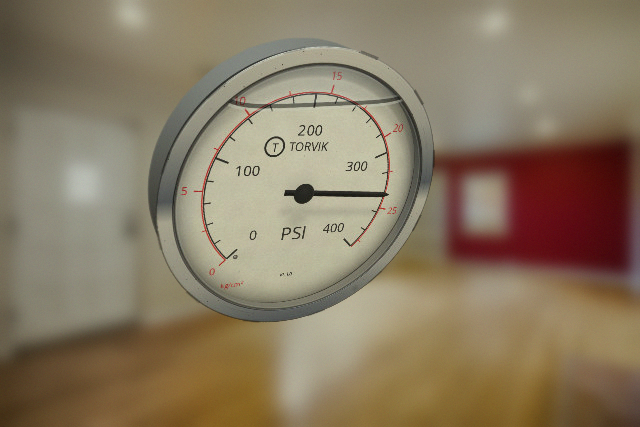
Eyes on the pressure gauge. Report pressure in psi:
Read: 340 psi
